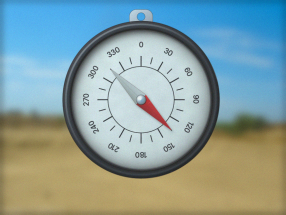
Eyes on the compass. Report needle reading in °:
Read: 135 °
